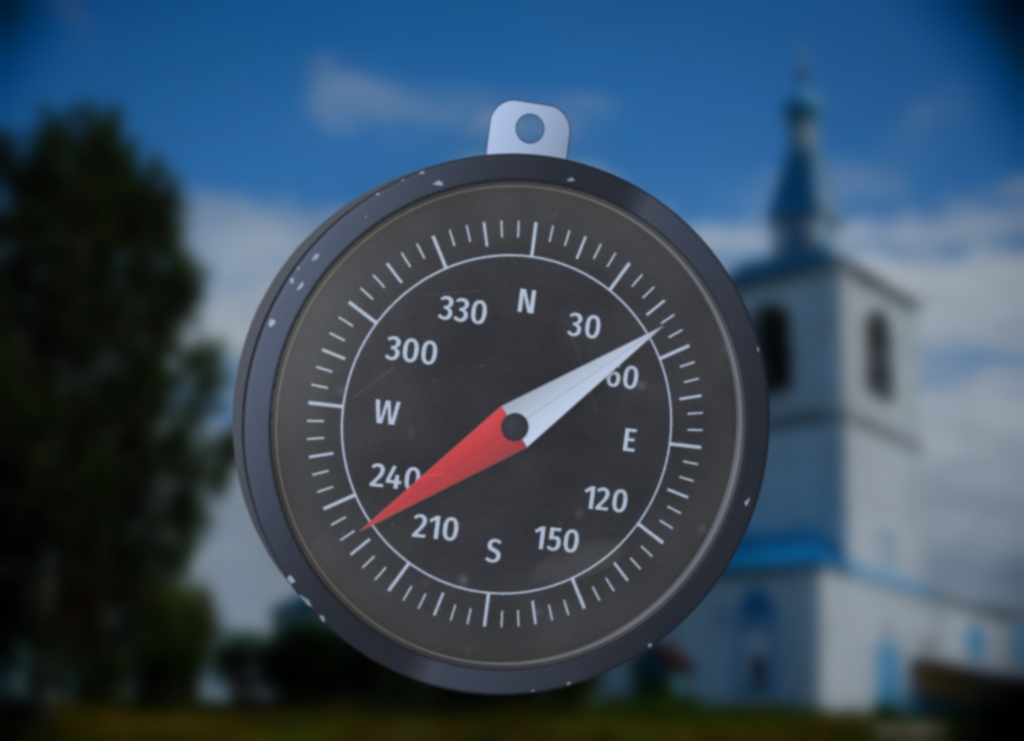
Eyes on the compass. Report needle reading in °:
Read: 230 °
